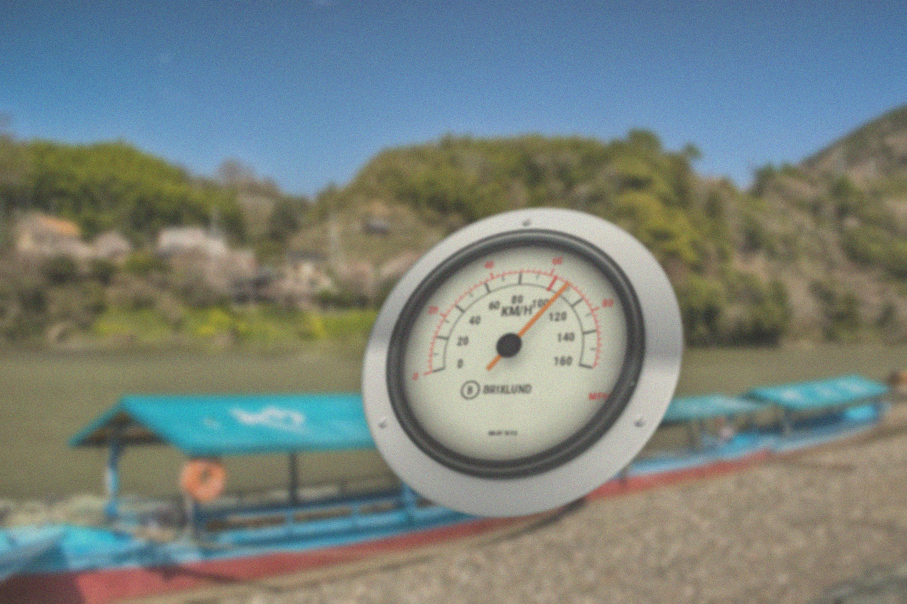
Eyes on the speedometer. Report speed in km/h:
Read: 110 km/h
